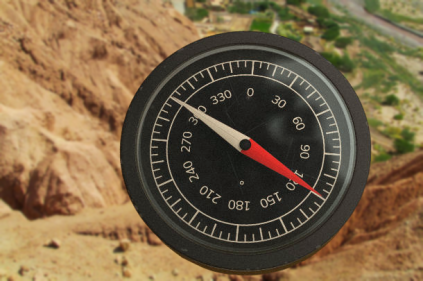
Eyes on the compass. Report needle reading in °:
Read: 120 °
